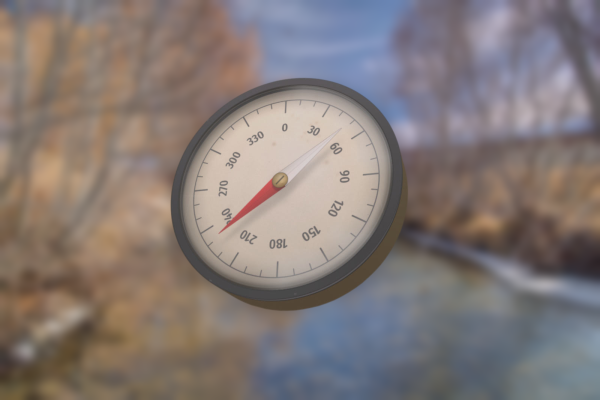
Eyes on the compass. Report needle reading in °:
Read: 230 °
